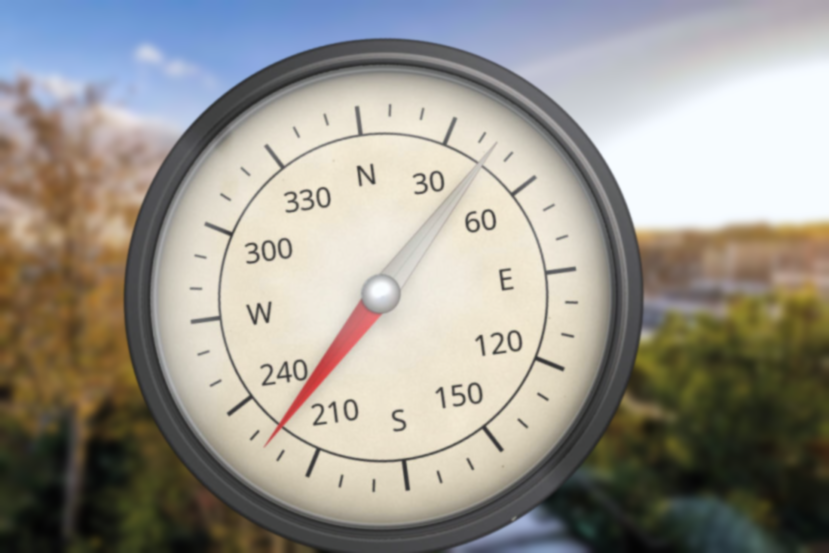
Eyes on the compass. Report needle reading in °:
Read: 225 °
